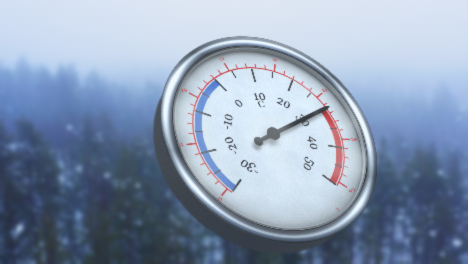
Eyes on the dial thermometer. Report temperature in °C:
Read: 30 °C
